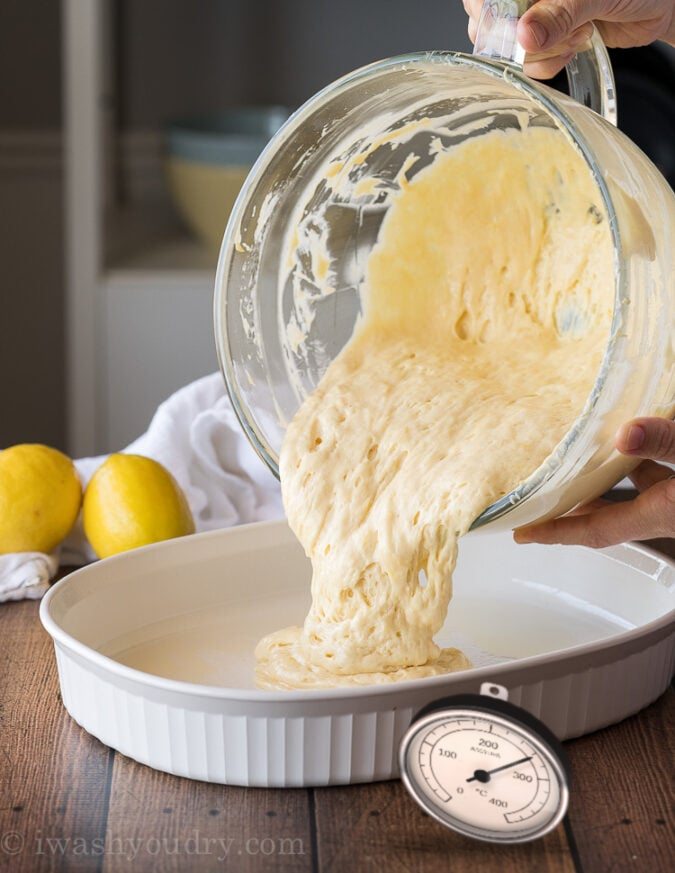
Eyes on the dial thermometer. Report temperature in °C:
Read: 260 °C
